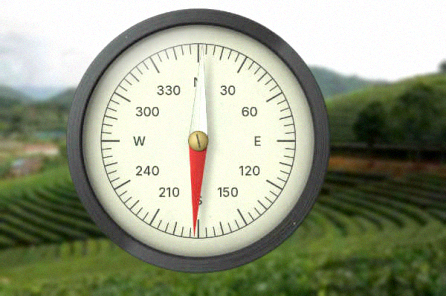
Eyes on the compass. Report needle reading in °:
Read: 182.5 °
